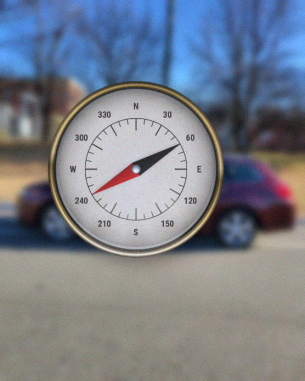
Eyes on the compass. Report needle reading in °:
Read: 240 °
